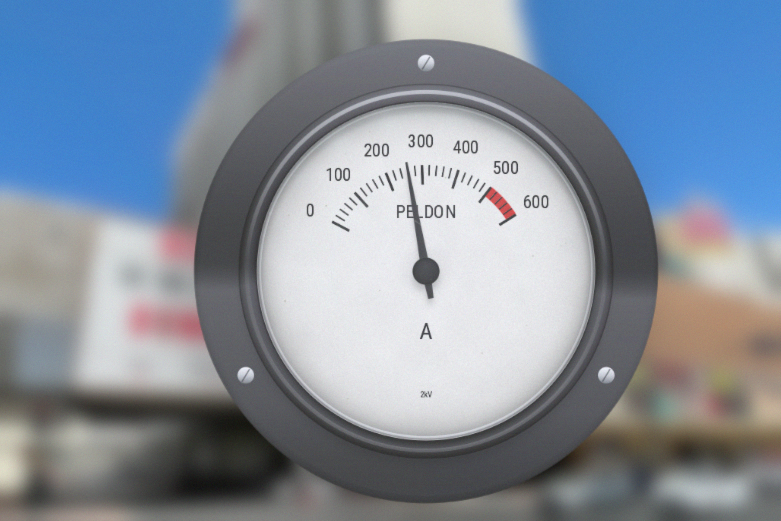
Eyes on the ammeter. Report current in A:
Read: 260 A
